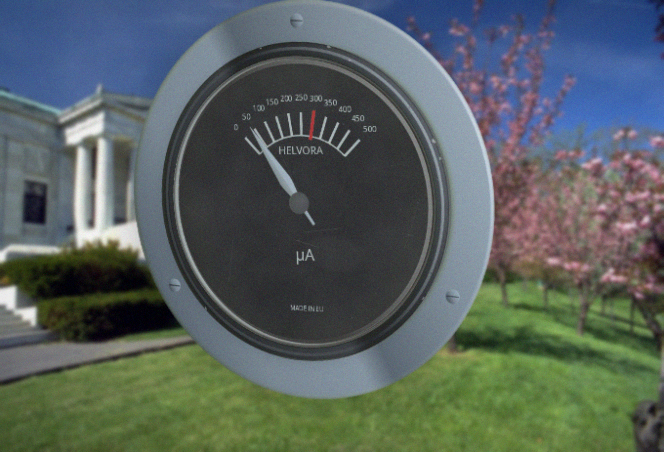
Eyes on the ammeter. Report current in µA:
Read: 50 µA
